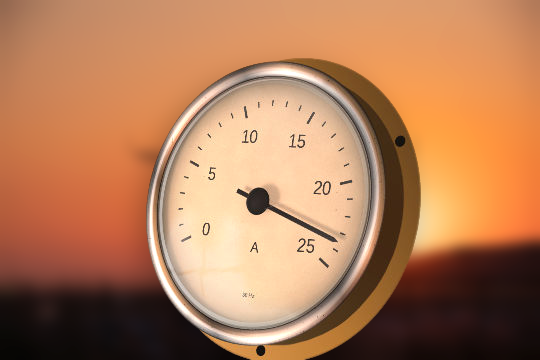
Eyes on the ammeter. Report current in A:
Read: 23.5 A
